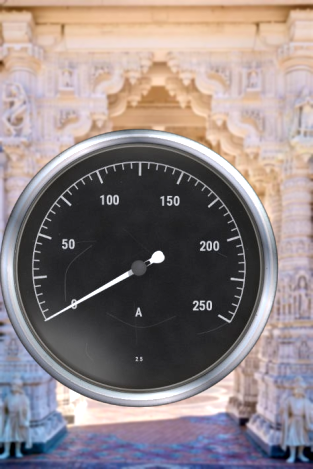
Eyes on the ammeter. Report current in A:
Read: 0 A
